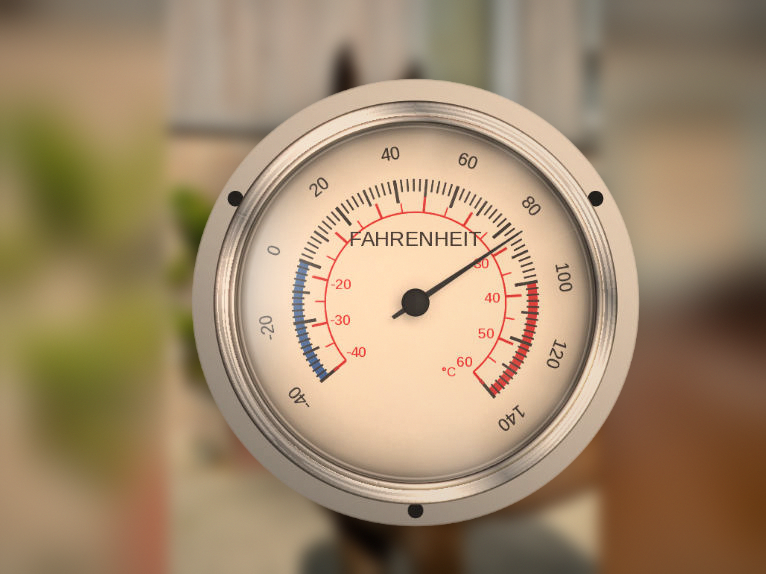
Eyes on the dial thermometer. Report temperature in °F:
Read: 84 °F
